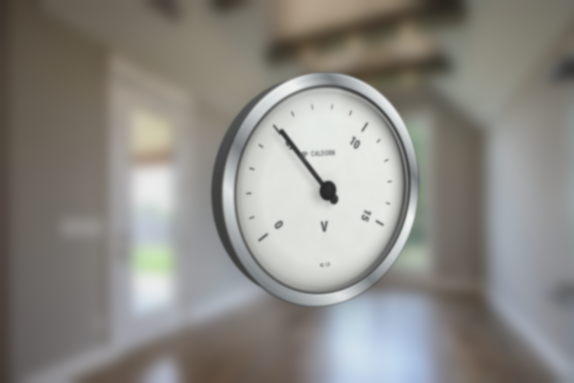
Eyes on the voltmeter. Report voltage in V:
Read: 5 V
